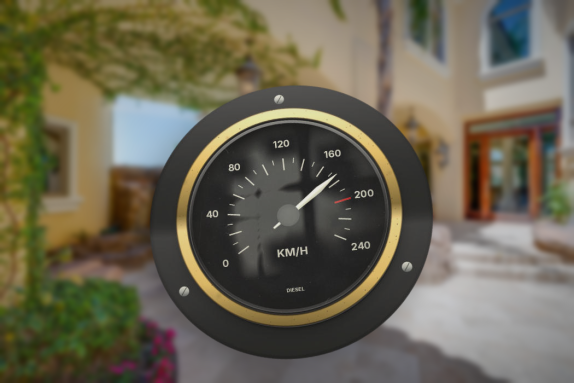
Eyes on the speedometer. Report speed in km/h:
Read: 175 km/h
